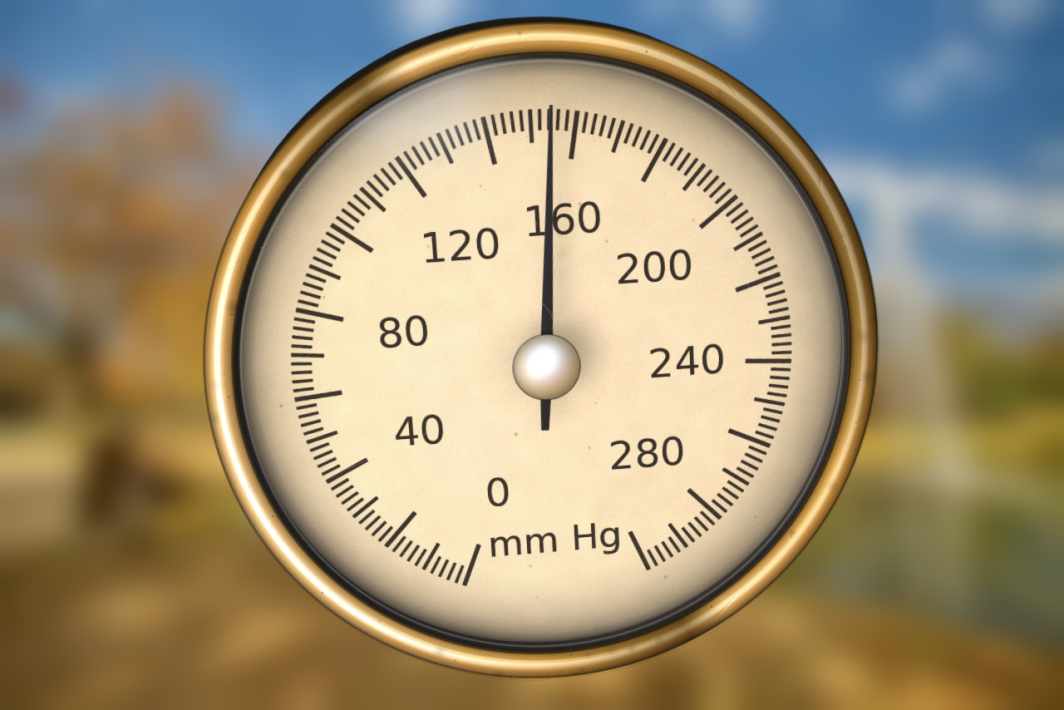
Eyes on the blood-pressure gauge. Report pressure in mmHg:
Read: 154 mmHg
